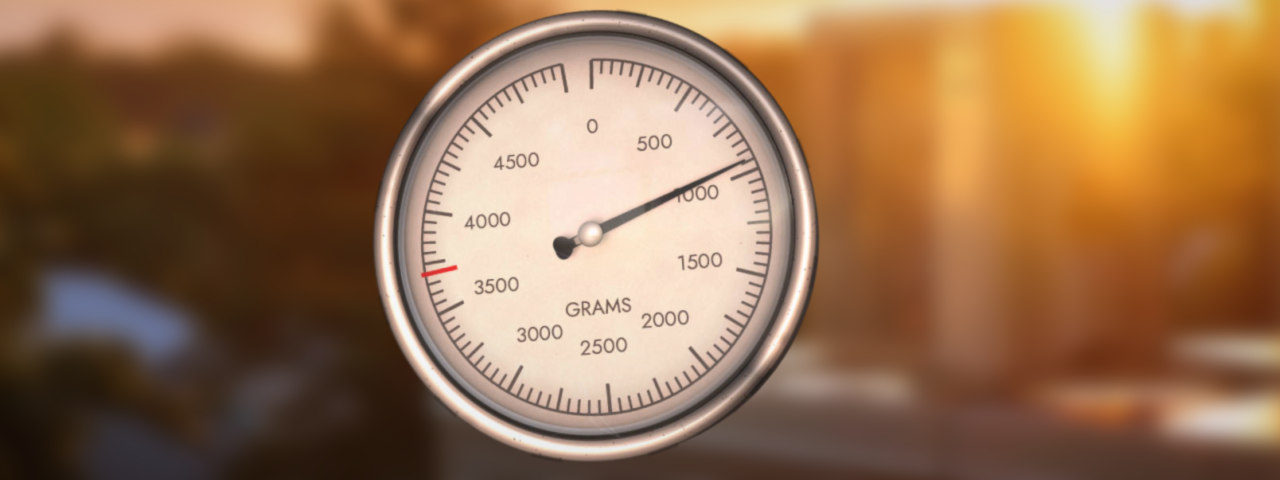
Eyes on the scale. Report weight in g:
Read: 950 g
